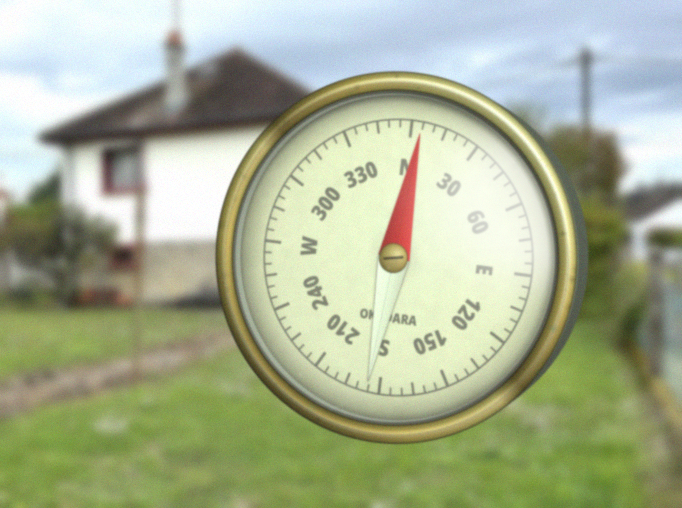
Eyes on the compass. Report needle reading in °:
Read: 5 °
